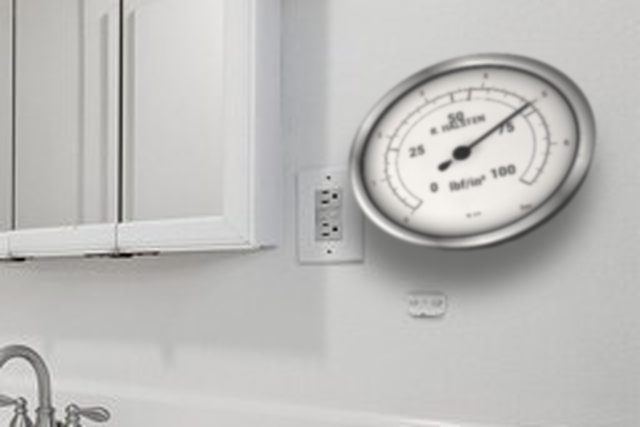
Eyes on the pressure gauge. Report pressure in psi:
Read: 72.5 psi
